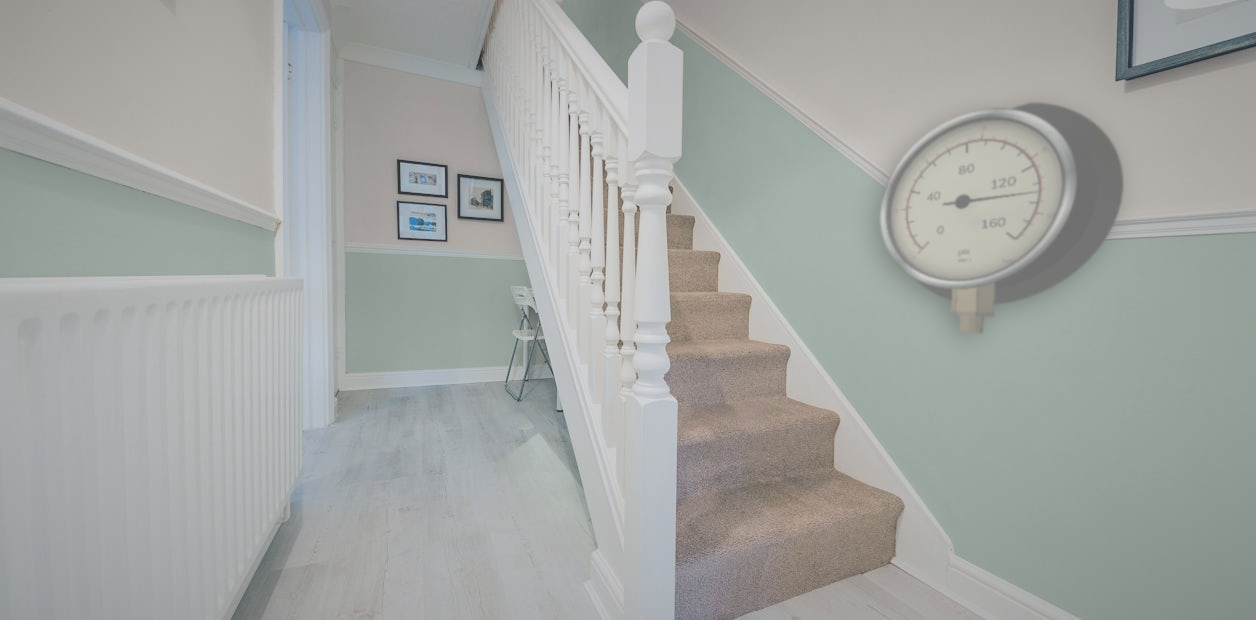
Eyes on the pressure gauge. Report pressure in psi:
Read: 135 psi
